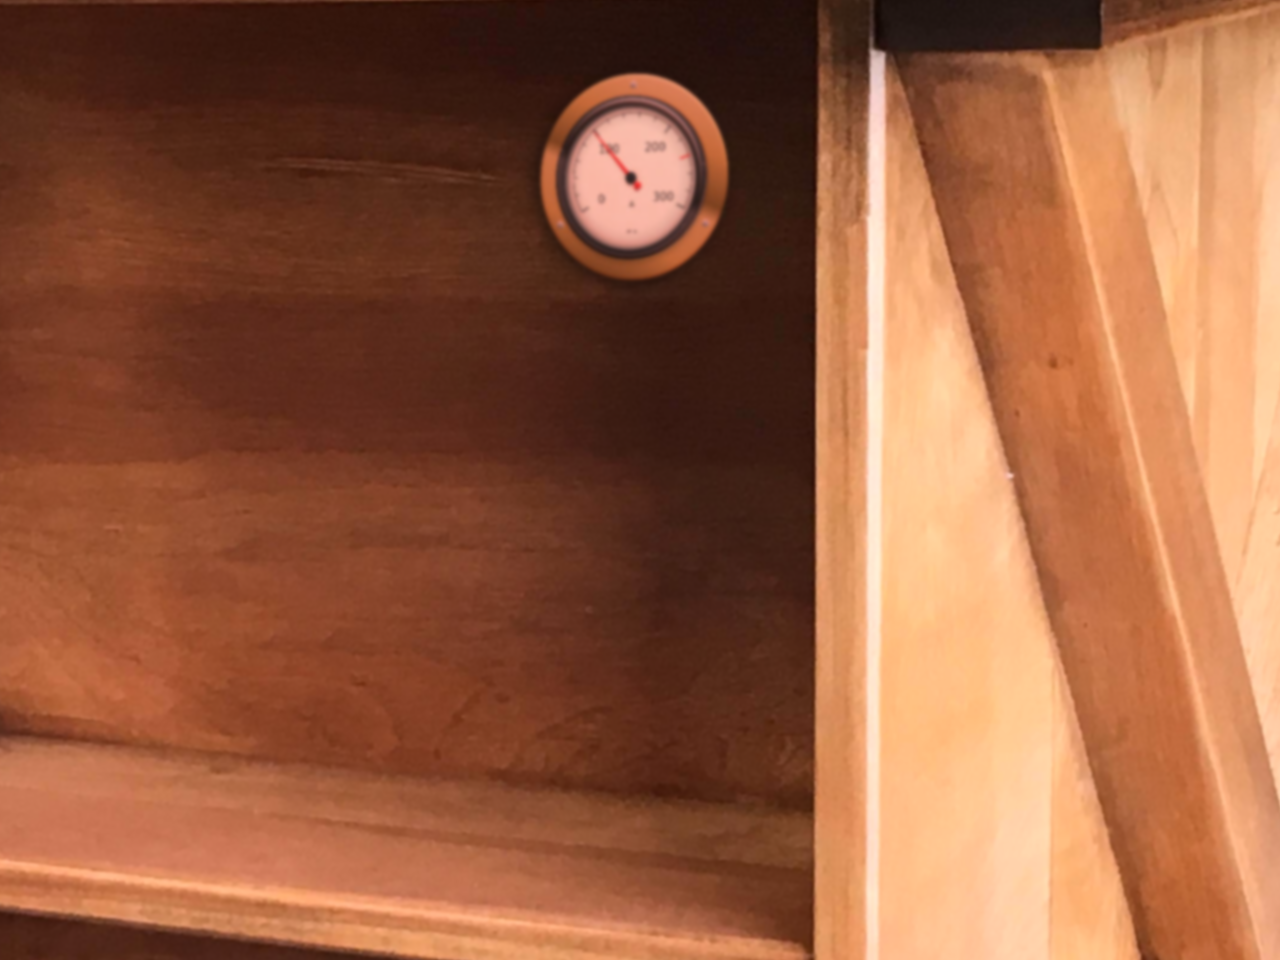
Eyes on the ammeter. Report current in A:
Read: 100 A
